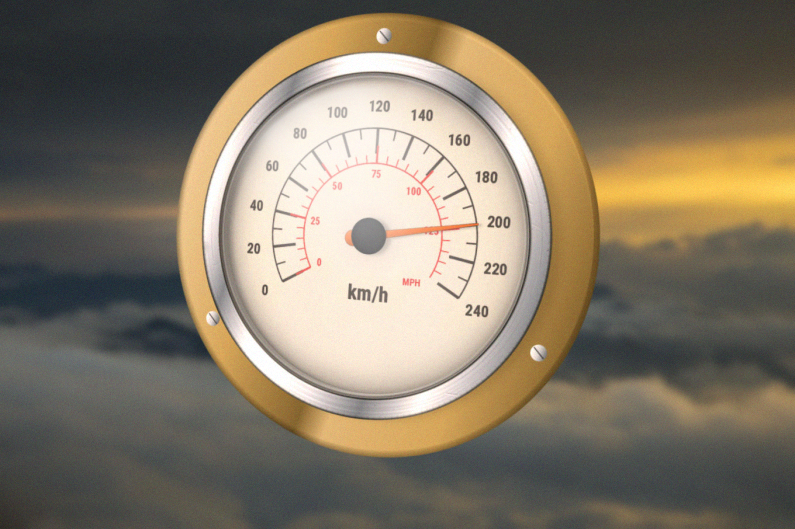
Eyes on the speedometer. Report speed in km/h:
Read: 200 km/h
